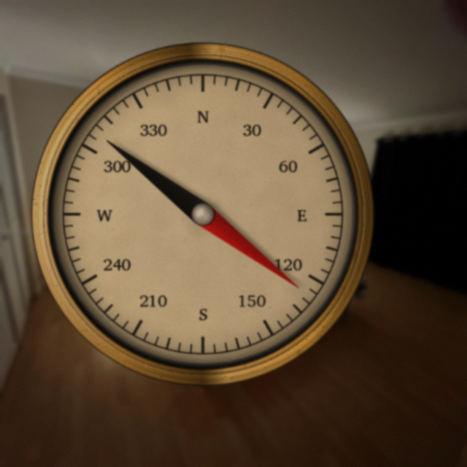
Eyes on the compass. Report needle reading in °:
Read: 127.5 °
